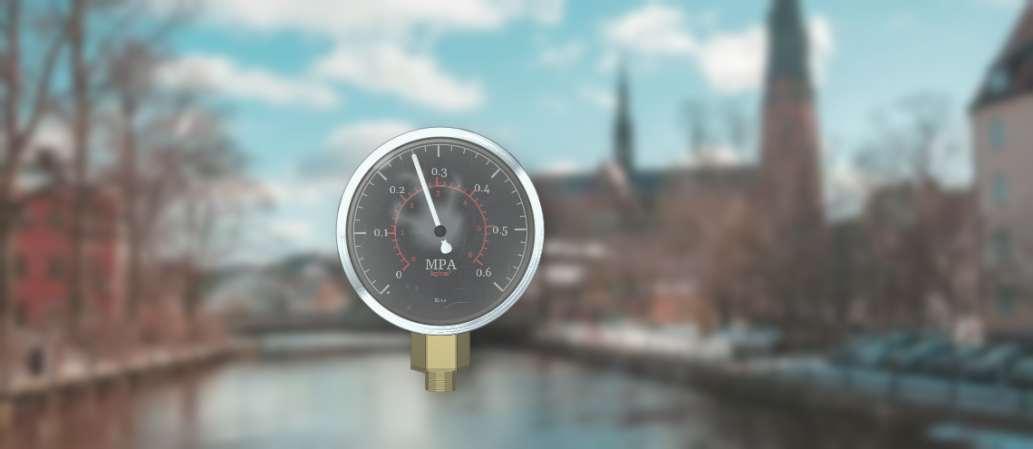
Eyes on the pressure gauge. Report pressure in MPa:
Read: 0.26 MPa
